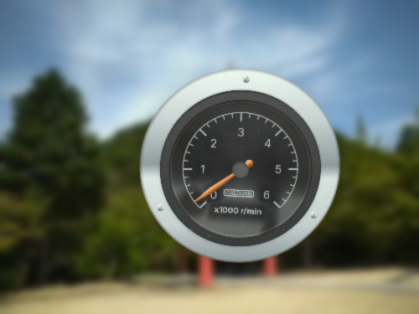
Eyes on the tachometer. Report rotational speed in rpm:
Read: 200 rpm
